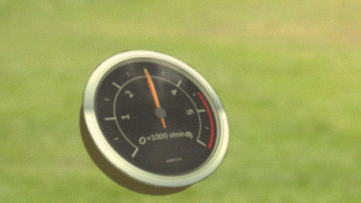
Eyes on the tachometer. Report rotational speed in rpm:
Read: 3000 rpm
